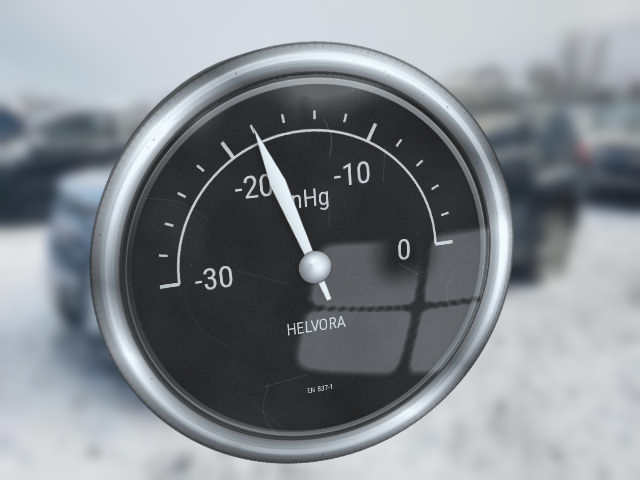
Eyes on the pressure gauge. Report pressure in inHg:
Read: -18 inHg
